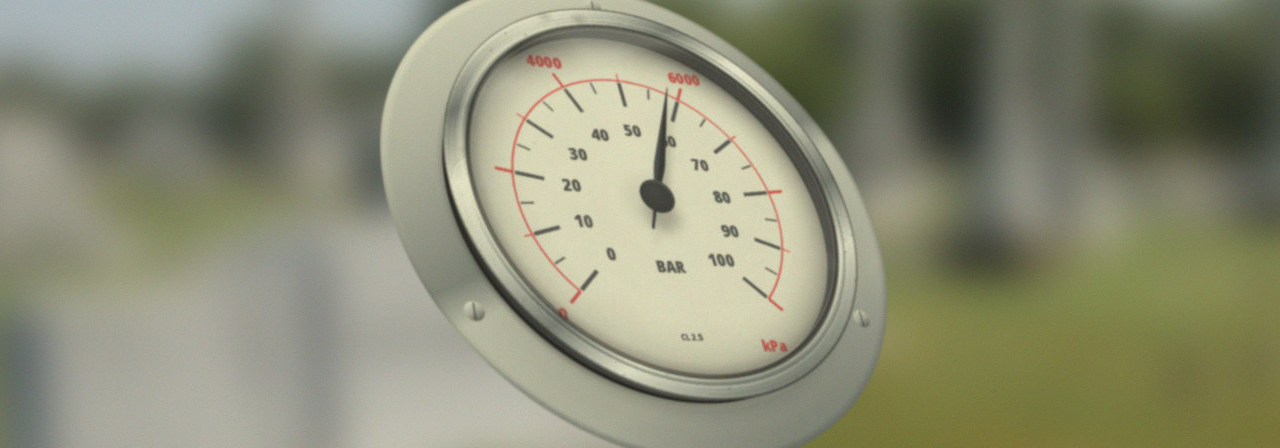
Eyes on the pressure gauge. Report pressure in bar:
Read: 57.5 bar
